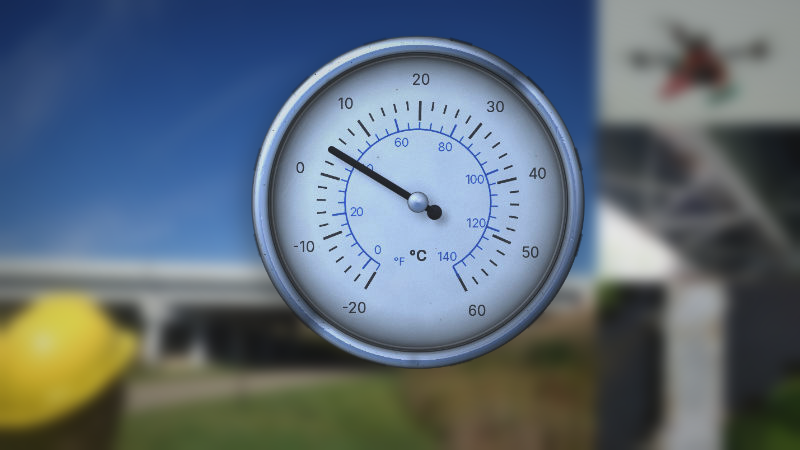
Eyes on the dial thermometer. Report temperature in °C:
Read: 4 °C
